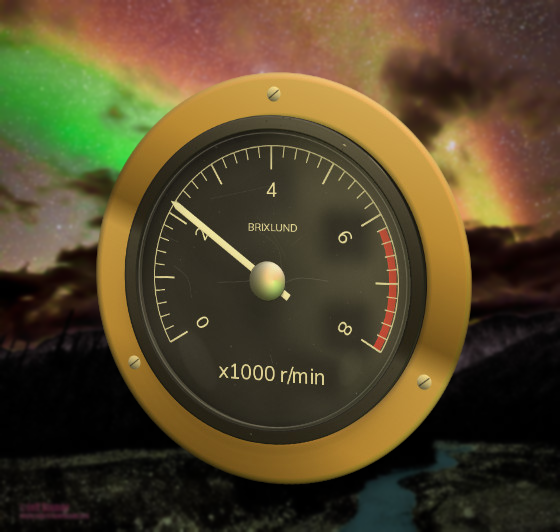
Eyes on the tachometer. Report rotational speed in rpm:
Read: 2200 rpm
